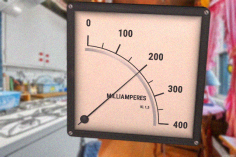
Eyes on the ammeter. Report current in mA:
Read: 200 mA
